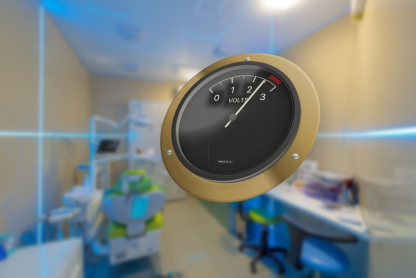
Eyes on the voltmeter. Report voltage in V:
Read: 2.5 V
